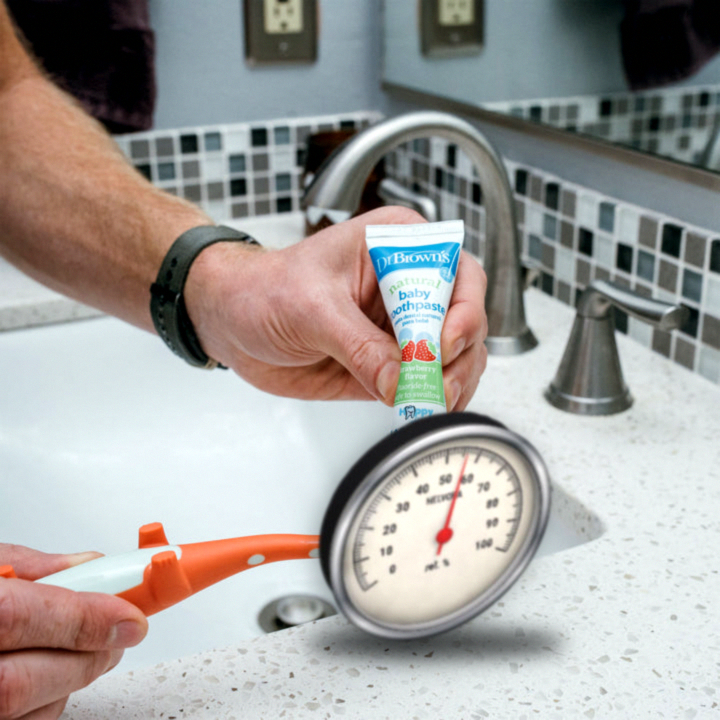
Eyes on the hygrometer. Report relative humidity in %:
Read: 55 %
